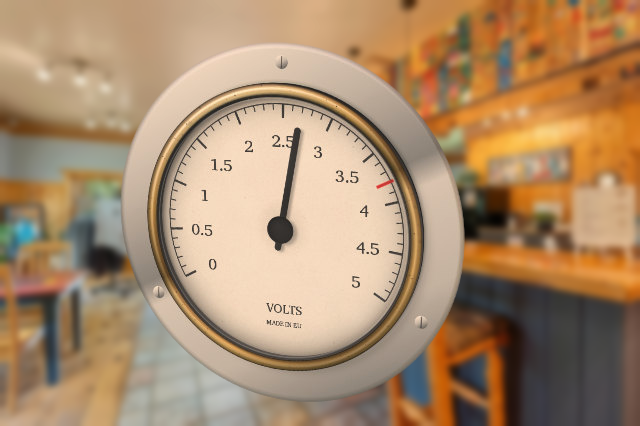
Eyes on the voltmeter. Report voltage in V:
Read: 2.7 V
